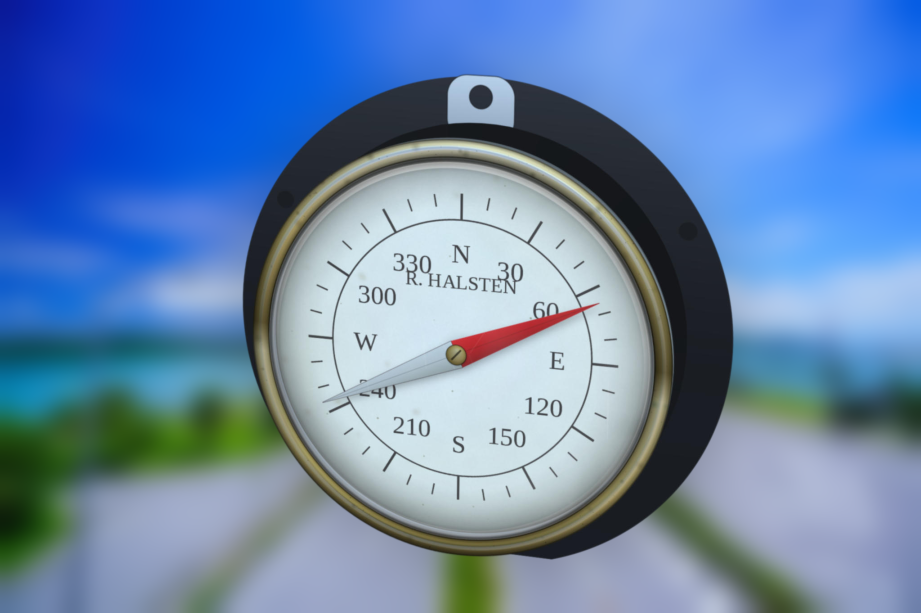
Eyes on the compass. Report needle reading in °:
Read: 65 °
